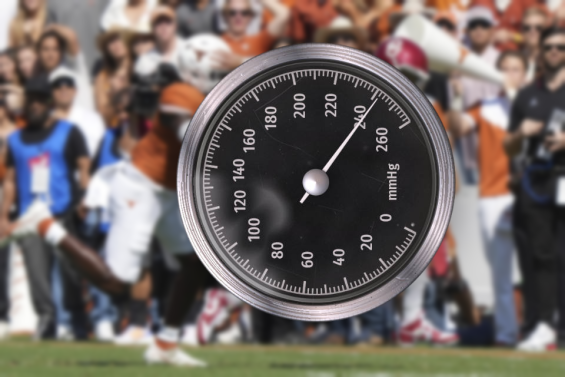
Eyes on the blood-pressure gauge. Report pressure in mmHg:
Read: 242 mmHg
